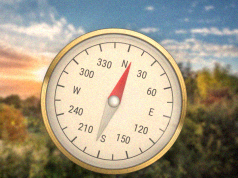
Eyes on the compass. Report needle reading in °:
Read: 7.5 °
